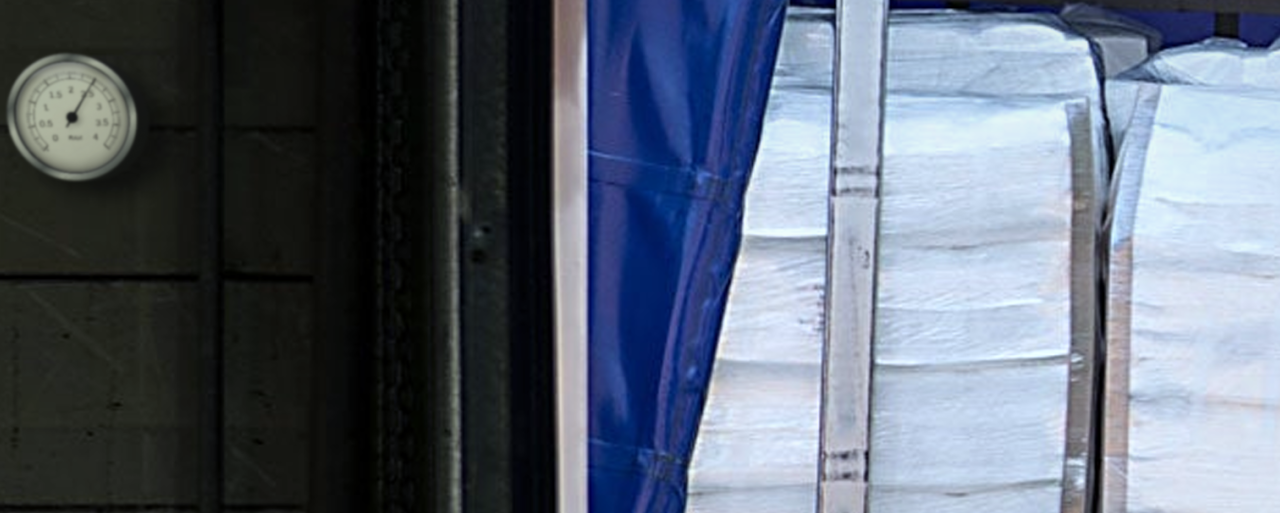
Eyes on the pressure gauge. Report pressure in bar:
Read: 2.5 bar
